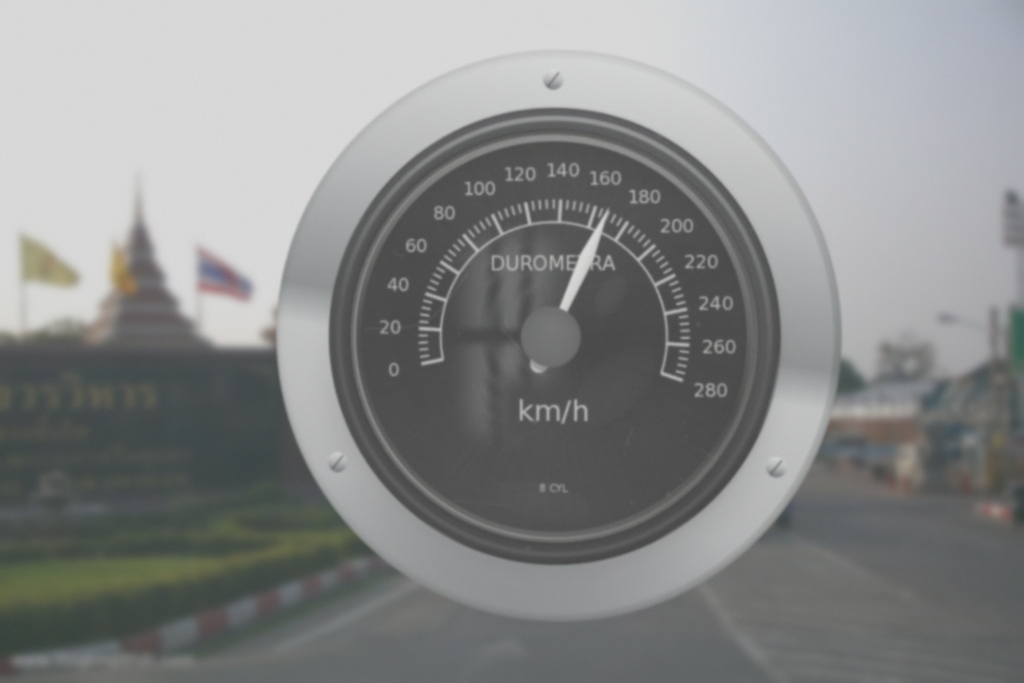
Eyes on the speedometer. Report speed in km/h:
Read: 168 km/h
